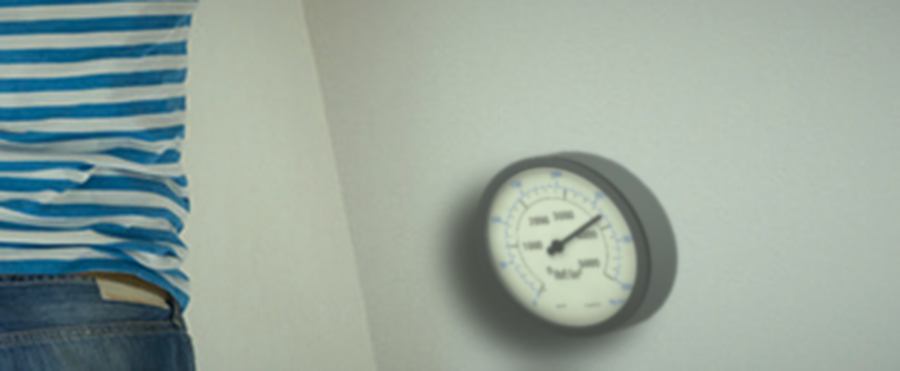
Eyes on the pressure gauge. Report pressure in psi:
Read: 3800 psi
